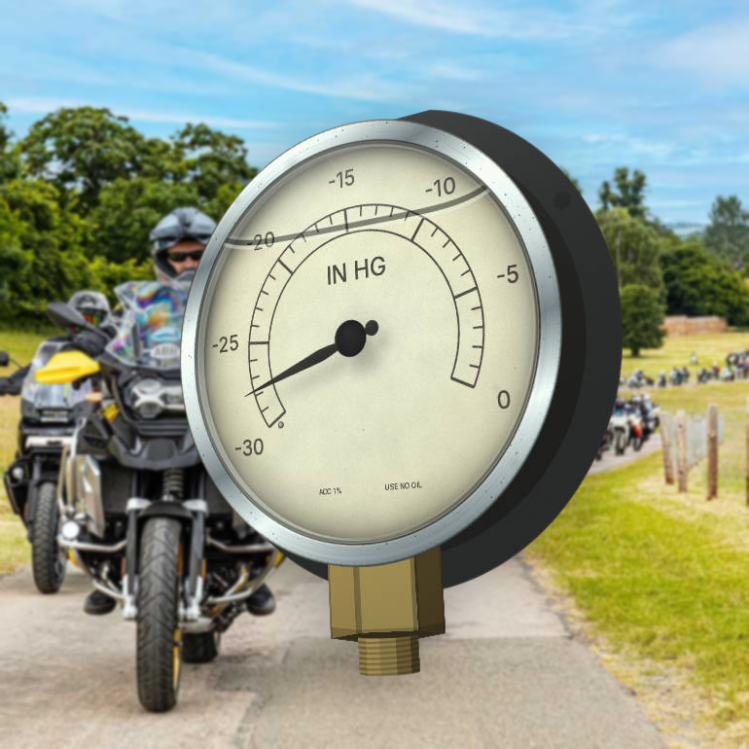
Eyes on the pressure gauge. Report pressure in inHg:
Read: -28 inHg
